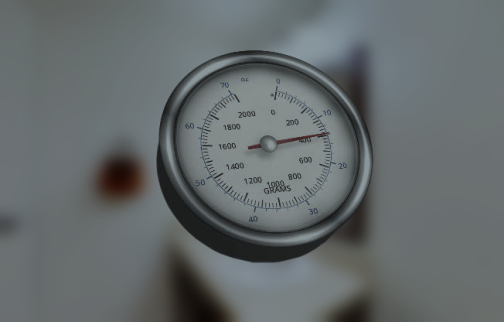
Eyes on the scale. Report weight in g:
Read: 400 g
